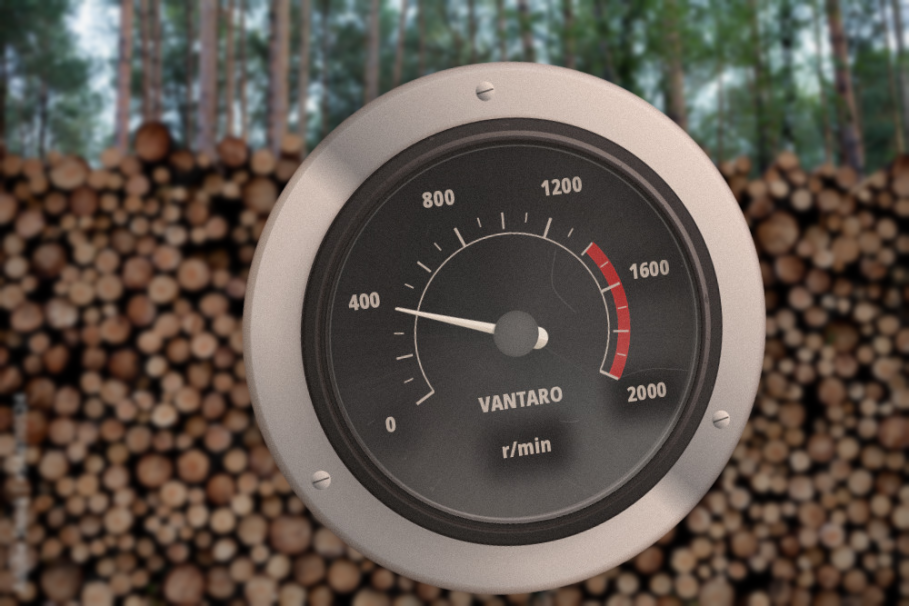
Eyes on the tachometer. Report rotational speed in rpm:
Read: 400 rpm
